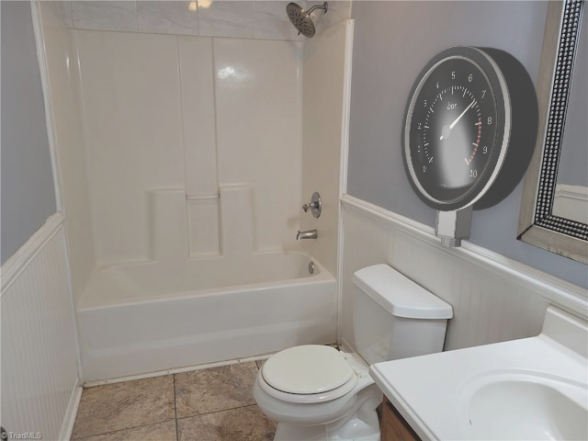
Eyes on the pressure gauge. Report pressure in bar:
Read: 7 bar
